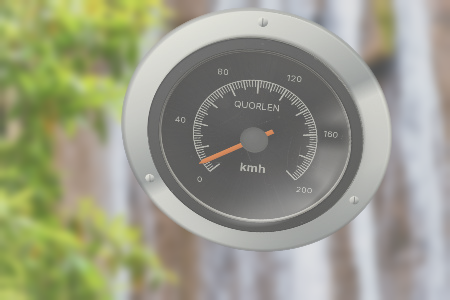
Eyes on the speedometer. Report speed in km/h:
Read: 10 km/h
